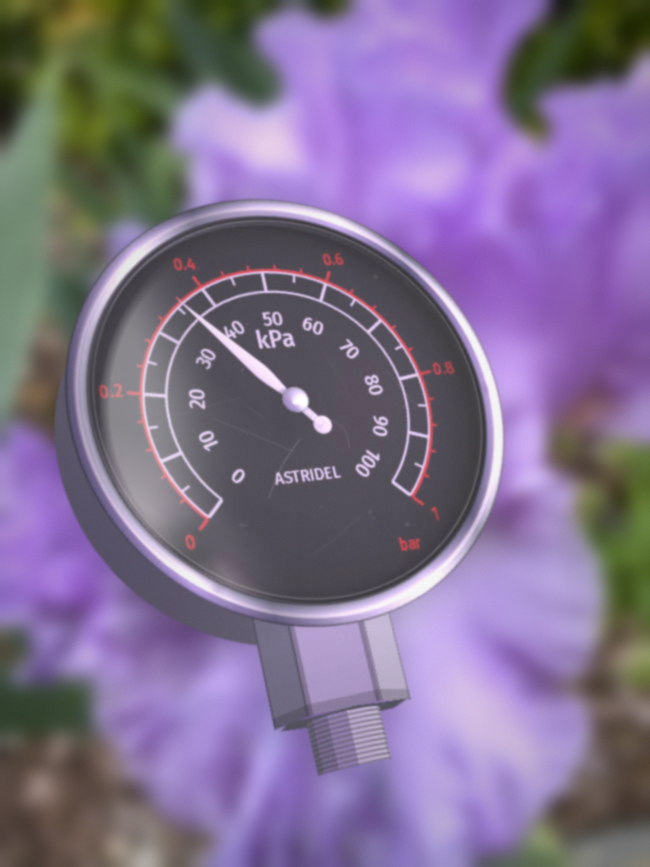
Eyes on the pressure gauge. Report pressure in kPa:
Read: 35 kPa
